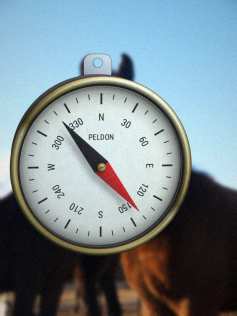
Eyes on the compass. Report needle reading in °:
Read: 140 °
